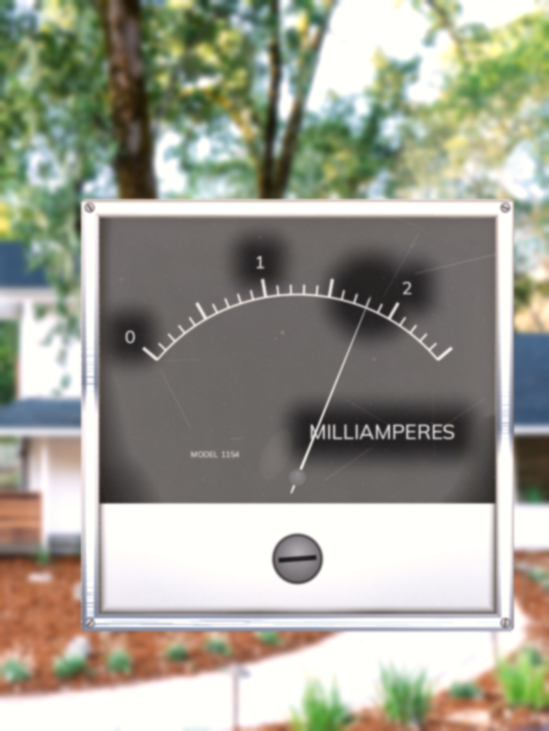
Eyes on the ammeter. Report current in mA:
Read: 1.8 mA
